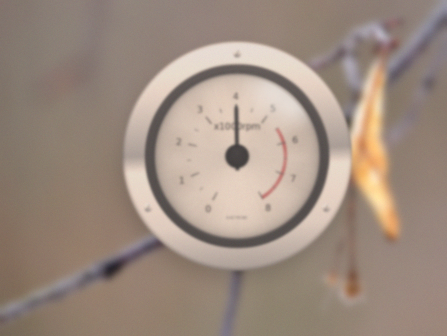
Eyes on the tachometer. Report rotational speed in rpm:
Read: 4000 rpm
